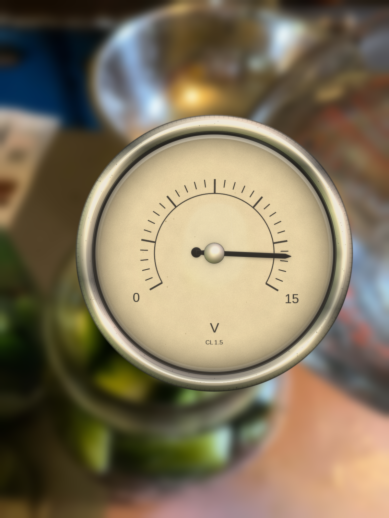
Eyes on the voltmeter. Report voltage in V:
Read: 13.25 V
